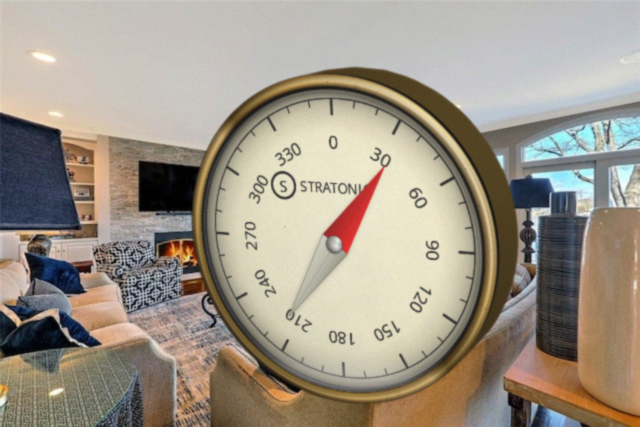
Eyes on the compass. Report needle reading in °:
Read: 35 °
